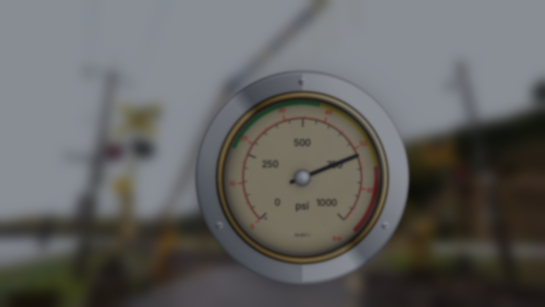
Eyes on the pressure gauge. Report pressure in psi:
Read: 750 psi
